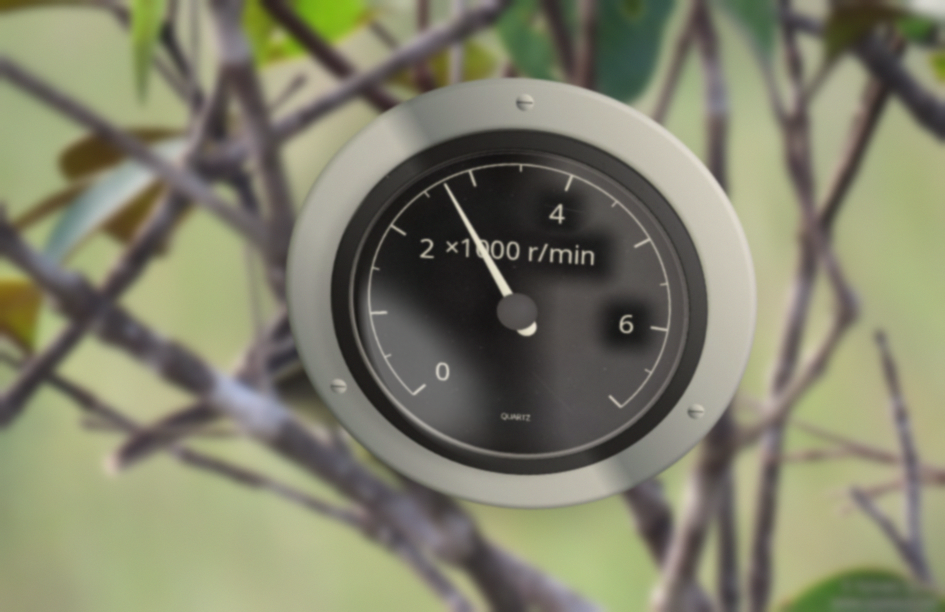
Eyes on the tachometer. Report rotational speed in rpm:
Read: 2750 rpm
